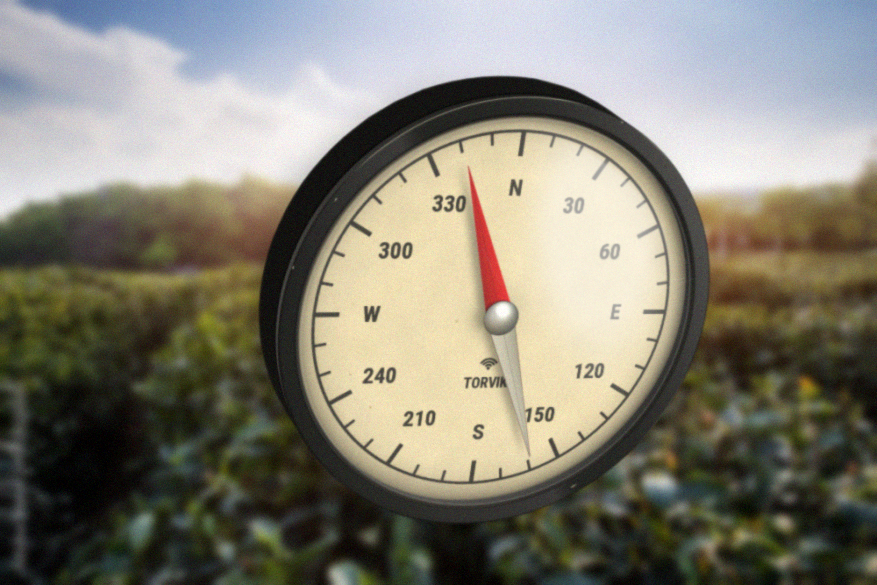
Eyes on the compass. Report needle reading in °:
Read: 340 °
